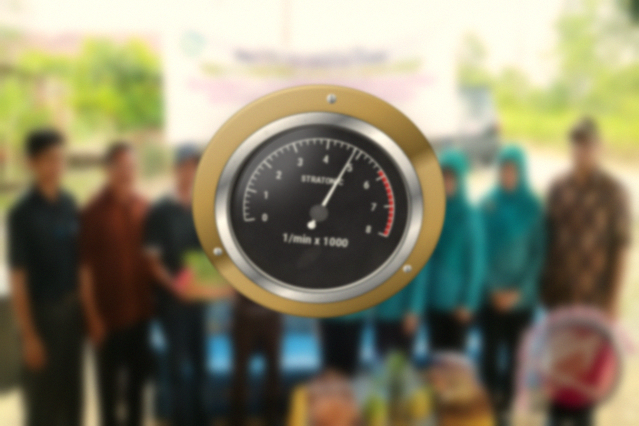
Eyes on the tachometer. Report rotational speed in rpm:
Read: 4800 rpm
